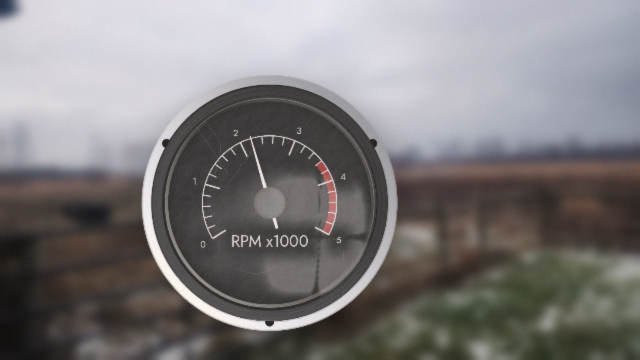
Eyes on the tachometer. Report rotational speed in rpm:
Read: 2200 rpm
